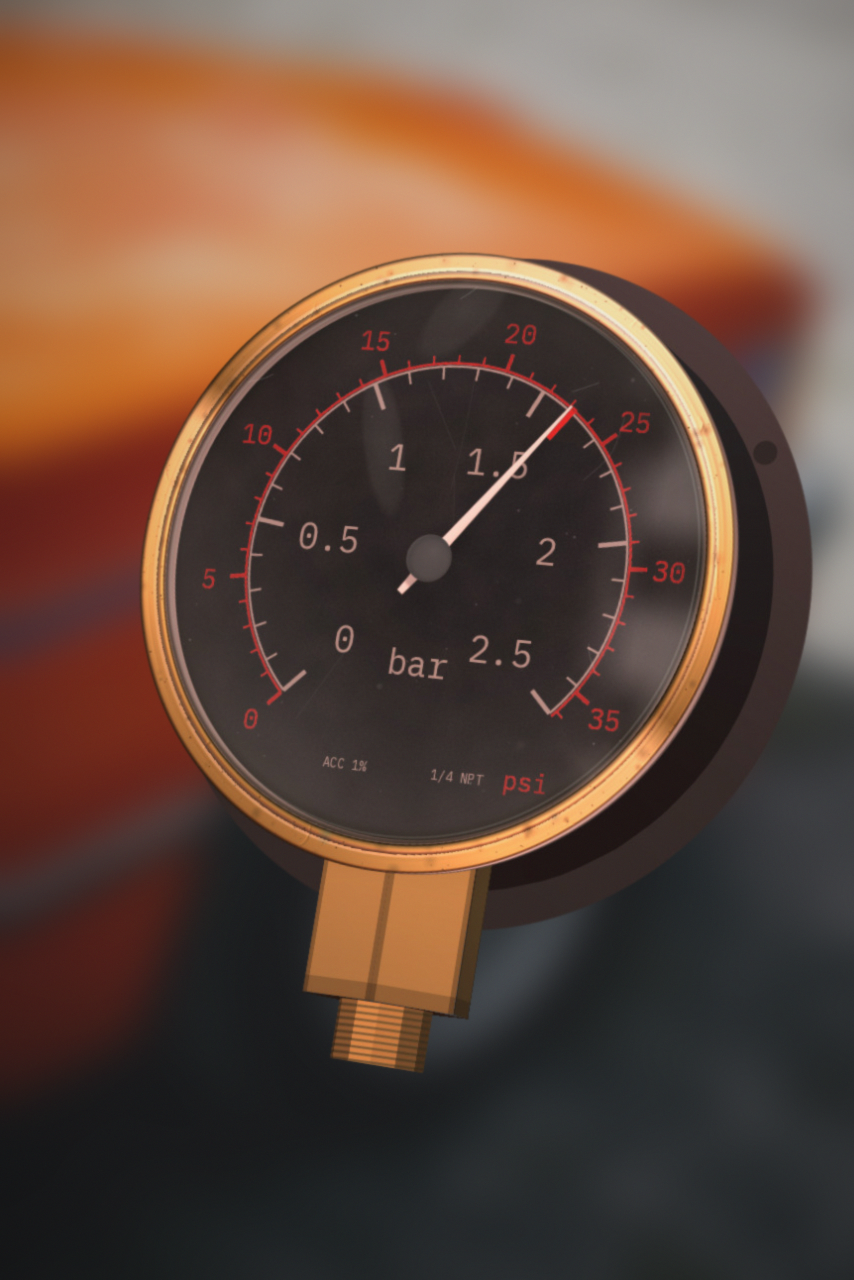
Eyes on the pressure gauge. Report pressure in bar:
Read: 1.6 bar
